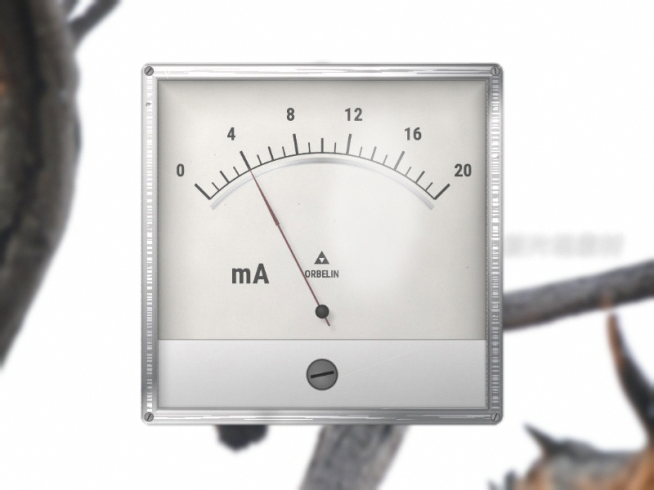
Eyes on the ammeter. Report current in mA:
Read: 4 mA
